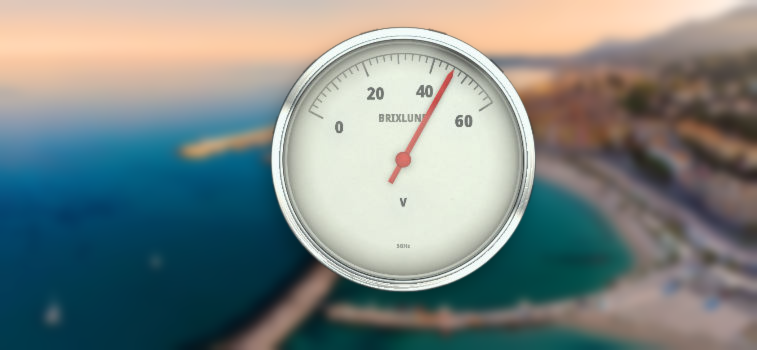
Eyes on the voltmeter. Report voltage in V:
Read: 46 V
